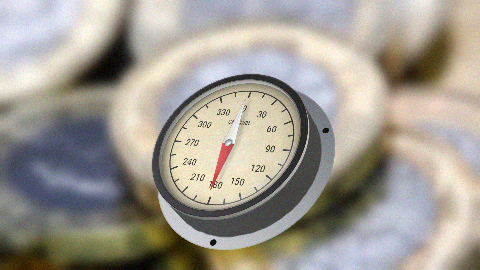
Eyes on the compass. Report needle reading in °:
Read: 180 °
